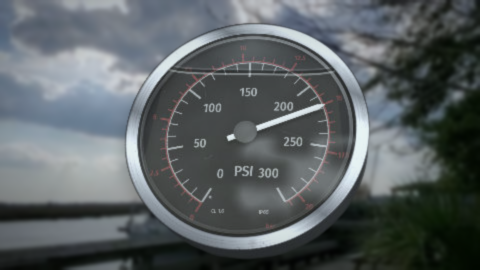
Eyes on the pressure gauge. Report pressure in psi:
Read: 220 psi
